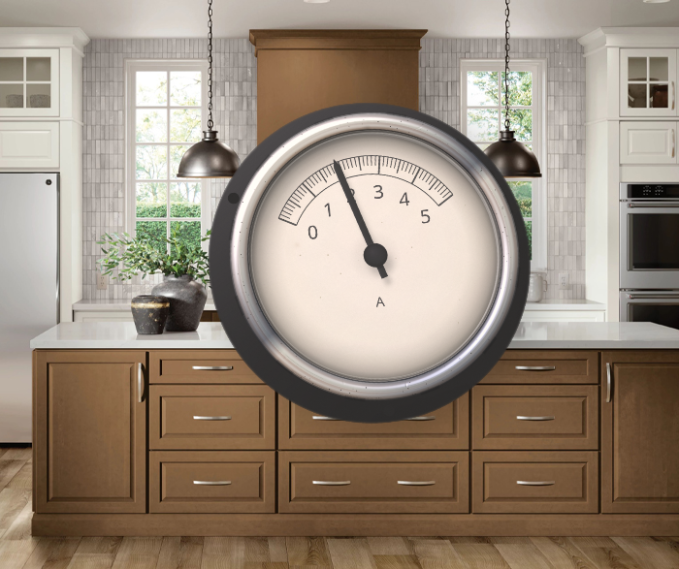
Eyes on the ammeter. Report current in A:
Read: 1.9 A
